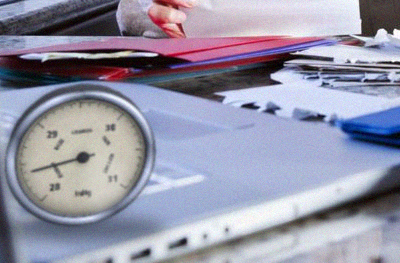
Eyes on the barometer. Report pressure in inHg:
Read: 28.4 inHg
